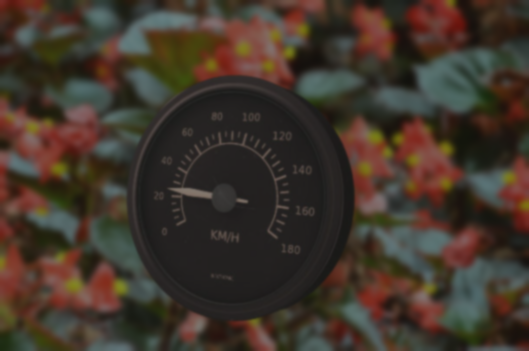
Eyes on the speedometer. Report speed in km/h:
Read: 25 km/h
